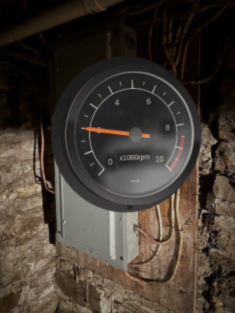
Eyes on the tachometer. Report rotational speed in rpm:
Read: 2000 rpm
